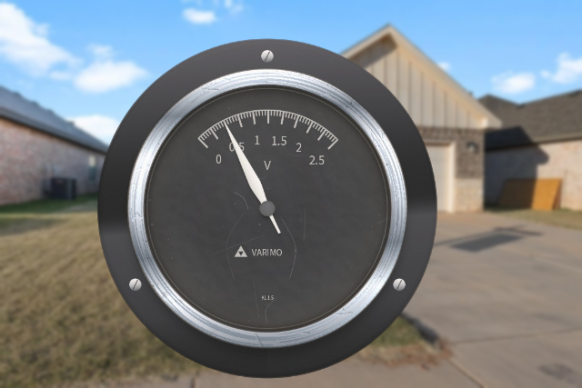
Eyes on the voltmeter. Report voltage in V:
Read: 0.5 V
